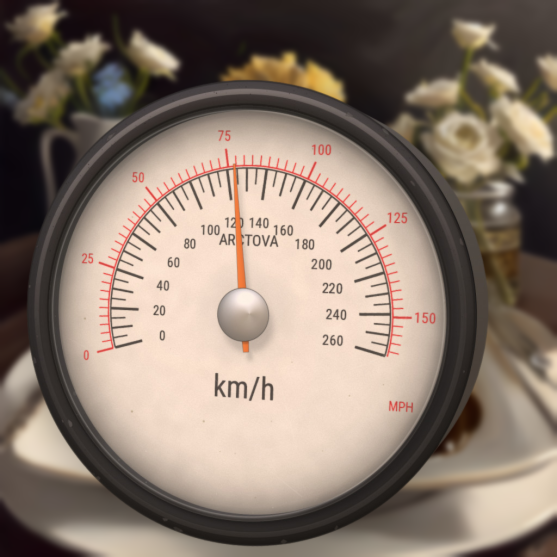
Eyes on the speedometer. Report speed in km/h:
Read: 125 km/h
